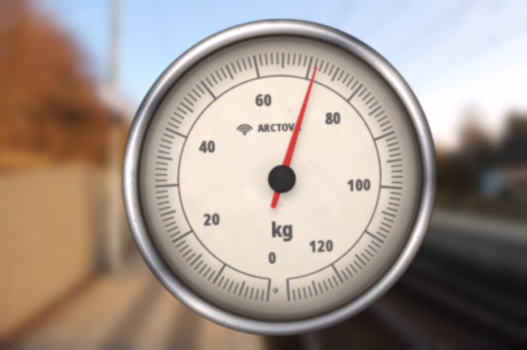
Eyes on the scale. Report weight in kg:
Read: 71 kg
